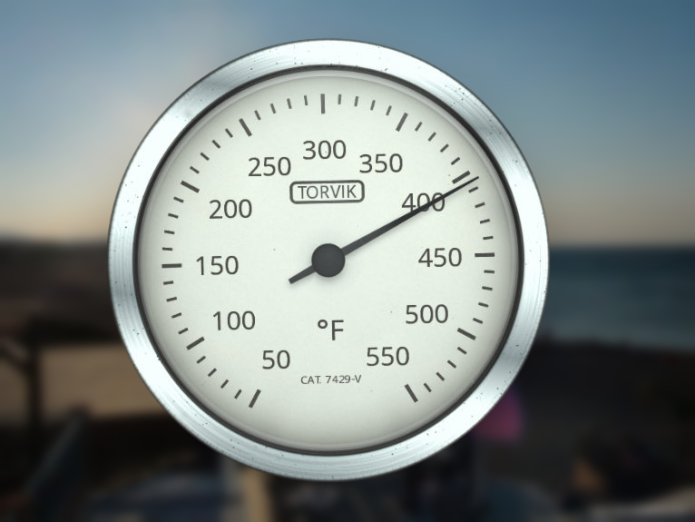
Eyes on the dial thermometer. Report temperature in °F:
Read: 405 °F
